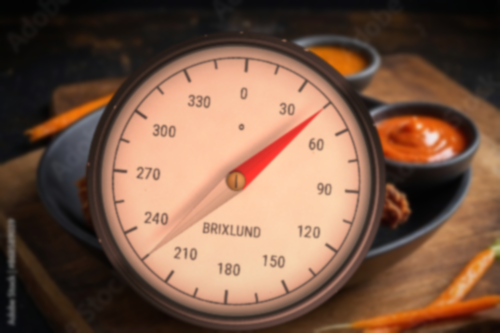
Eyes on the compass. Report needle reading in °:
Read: 45 °
